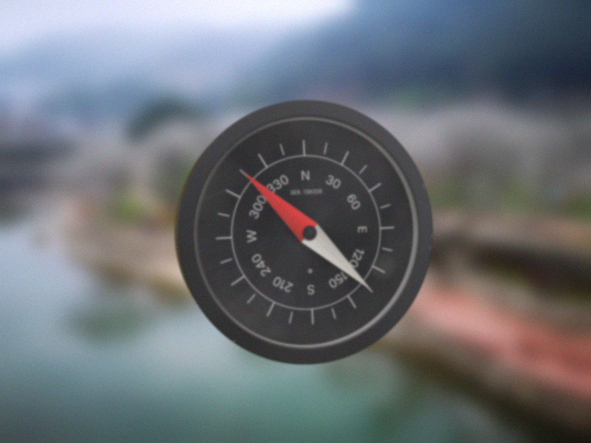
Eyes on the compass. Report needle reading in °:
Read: 315 °
